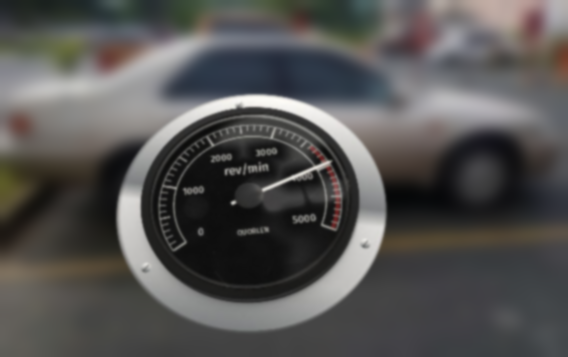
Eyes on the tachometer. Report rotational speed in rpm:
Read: 4000 rpm
